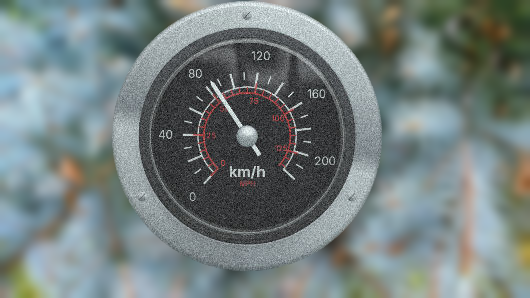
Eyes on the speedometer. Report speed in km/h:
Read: 85 km/h
